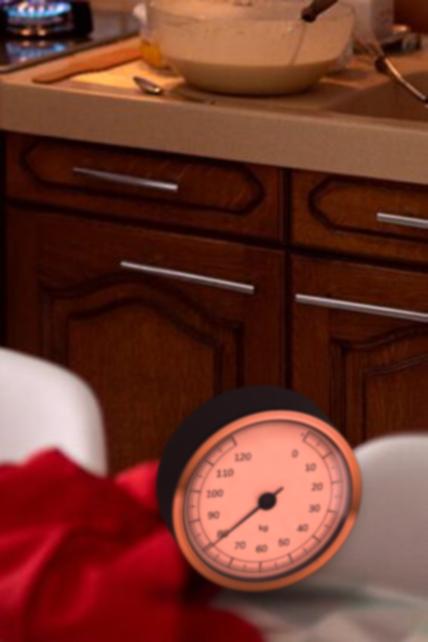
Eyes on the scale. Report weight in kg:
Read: 80 kg
